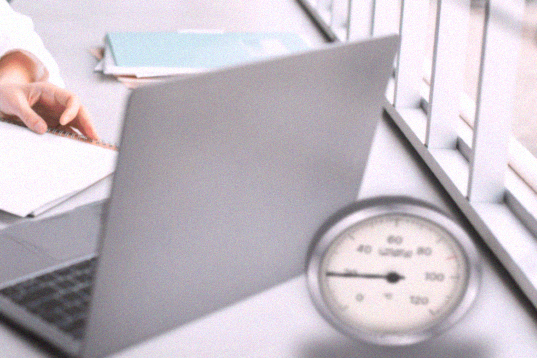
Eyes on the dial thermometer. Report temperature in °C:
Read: 20 °C
